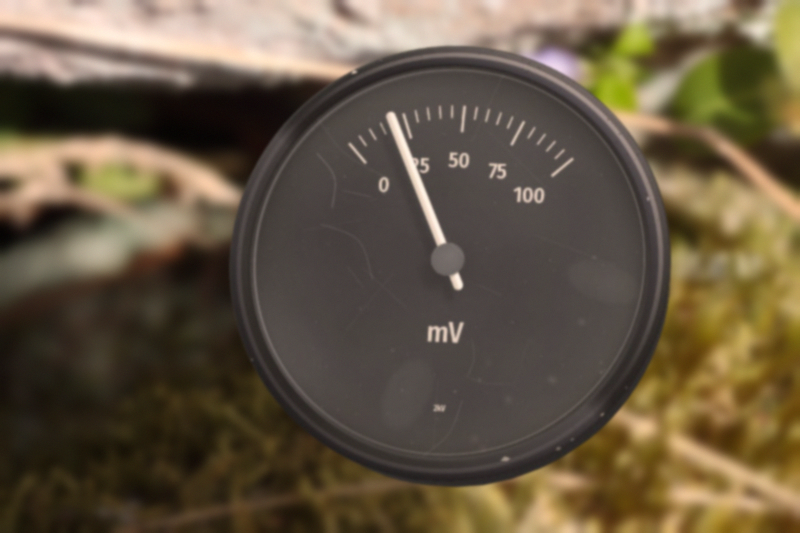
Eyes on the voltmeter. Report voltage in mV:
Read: 20 mV
